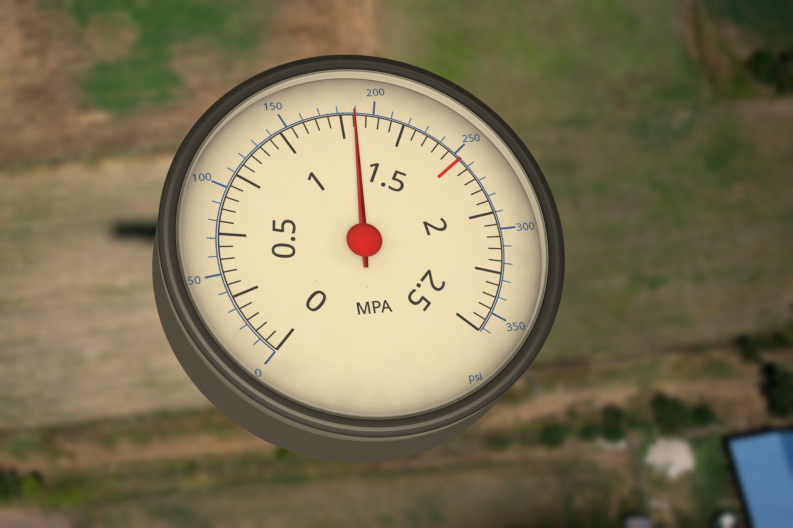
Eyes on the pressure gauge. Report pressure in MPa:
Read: 1.3 MPa
